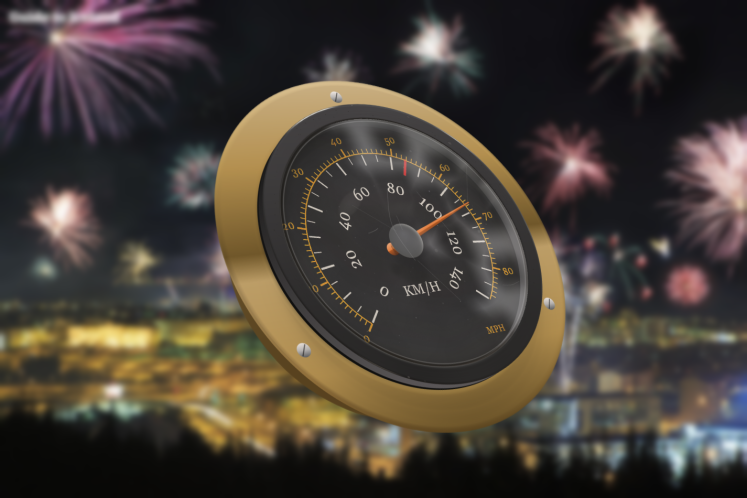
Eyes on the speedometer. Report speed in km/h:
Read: 107.5 km/h
